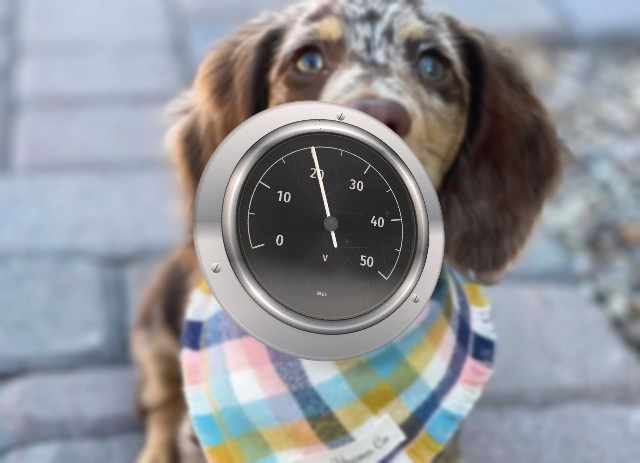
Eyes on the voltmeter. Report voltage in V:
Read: 20 V
